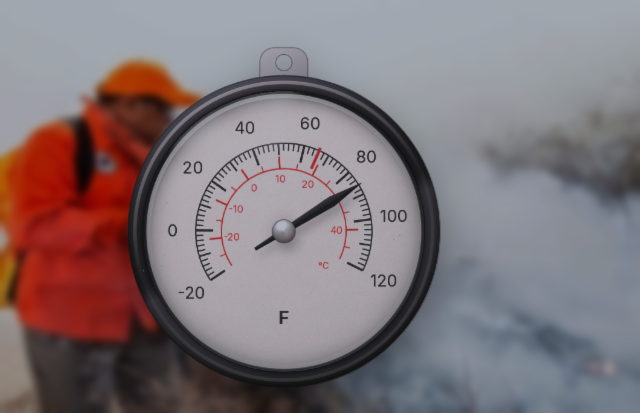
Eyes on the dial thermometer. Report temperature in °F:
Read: 86 °F
